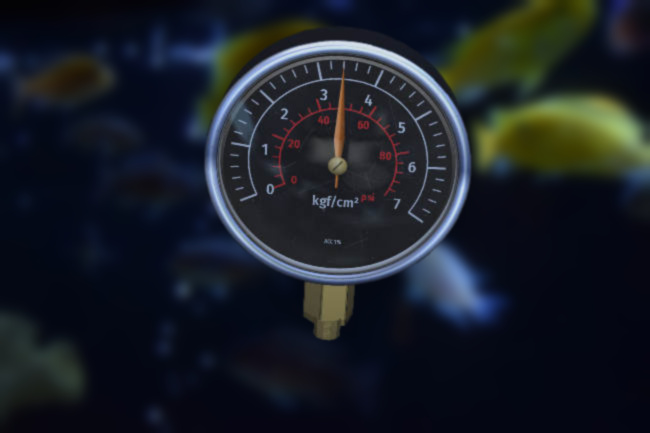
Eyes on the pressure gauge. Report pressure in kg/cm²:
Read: 3.4 kg/cm²
